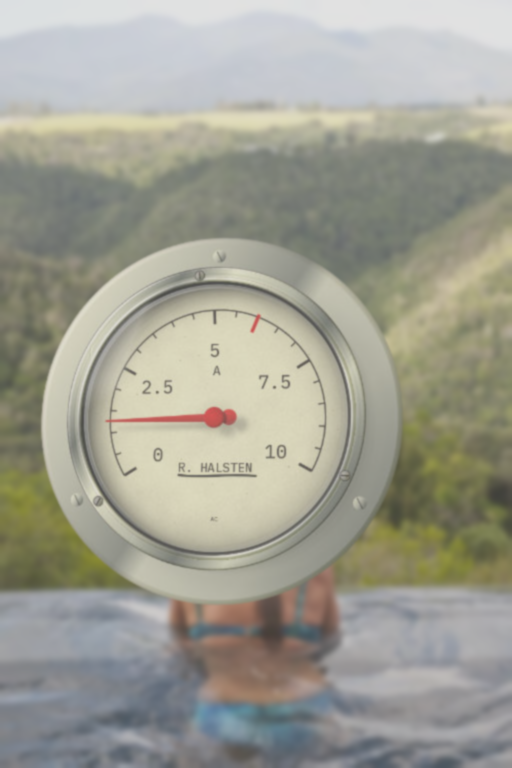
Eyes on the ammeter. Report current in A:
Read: 1.25 A
